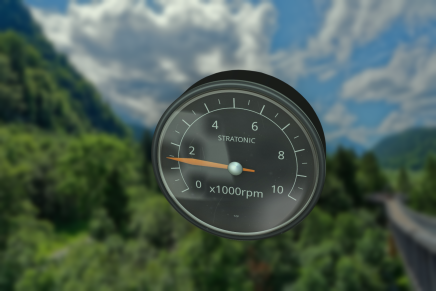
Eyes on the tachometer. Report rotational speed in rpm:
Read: 1500 rpm
